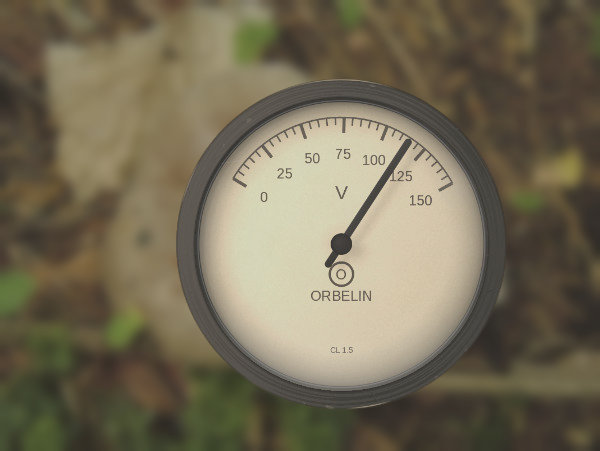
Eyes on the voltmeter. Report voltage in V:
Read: 115 V
